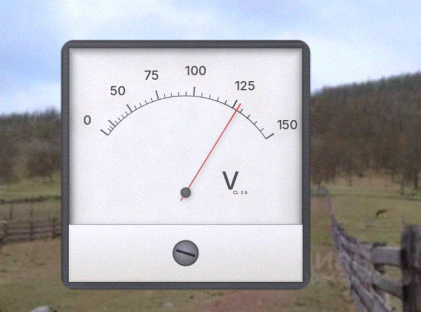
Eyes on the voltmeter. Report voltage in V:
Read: 127.5 V
